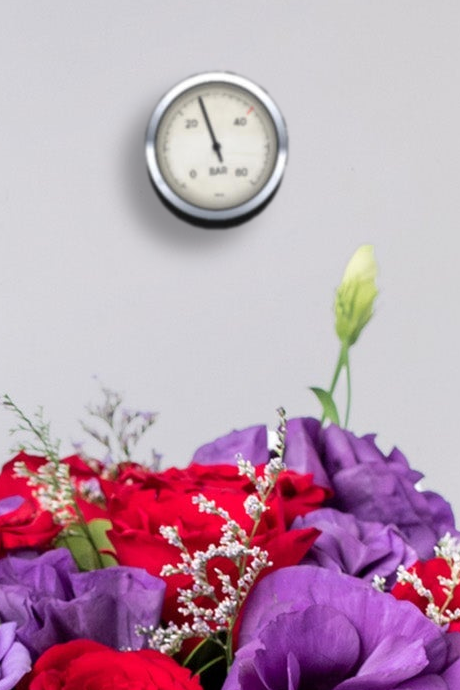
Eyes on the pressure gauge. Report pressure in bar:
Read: 26 bar
